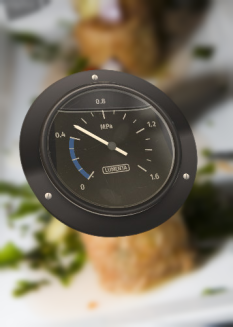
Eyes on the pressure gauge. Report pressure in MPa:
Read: 0.5 MPa
